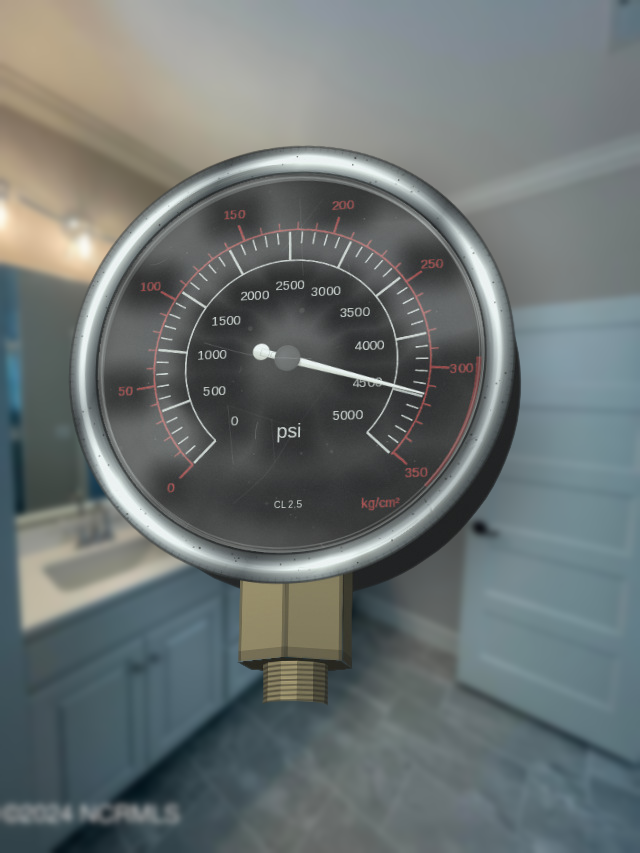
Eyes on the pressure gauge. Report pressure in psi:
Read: 4500 psi
